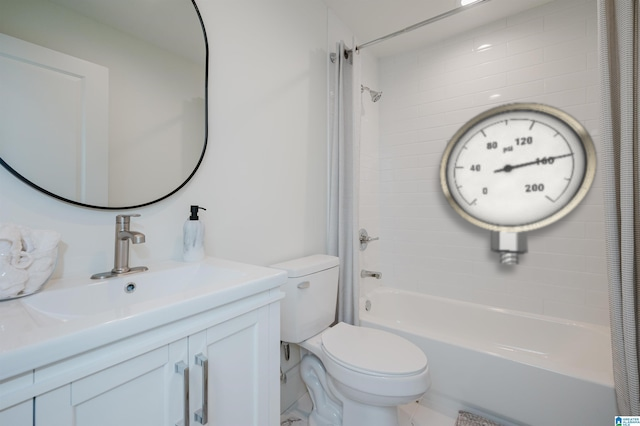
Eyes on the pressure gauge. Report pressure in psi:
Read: 160 psi
